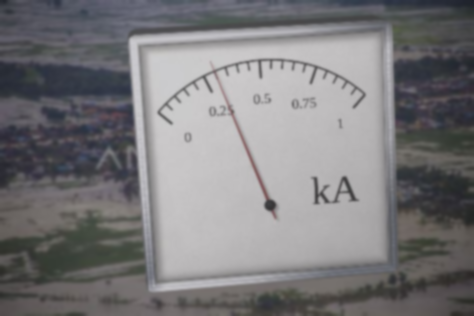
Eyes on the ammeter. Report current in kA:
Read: 0.3 kA
